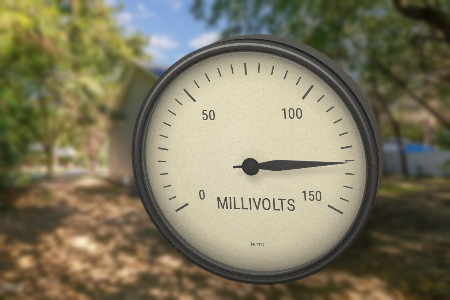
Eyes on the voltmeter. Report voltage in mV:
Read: 130 mV
